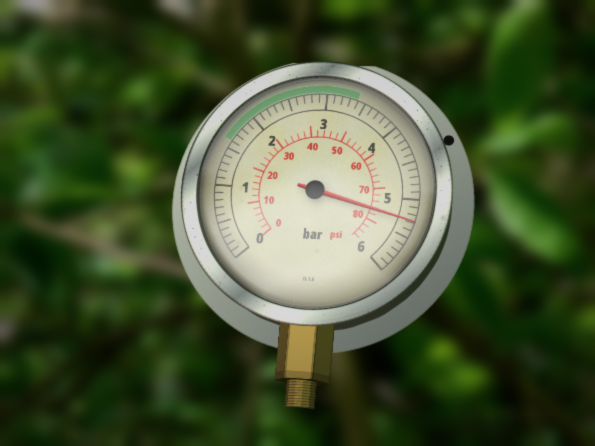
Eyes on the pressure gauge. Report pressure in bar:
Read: 5.3 bar
